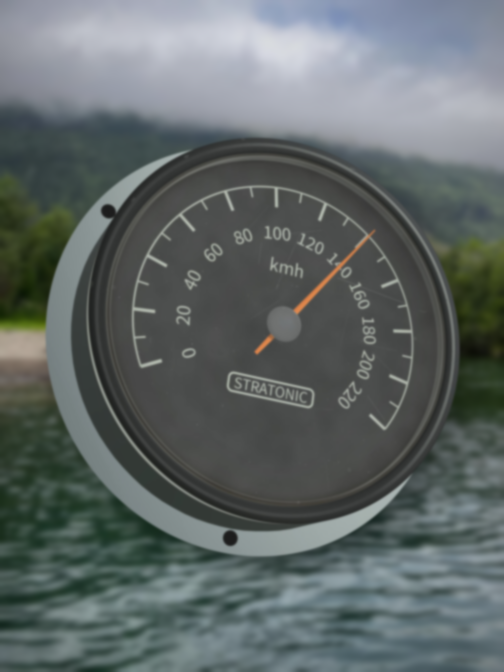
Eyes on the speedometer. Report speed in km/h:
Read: 140 km/h
